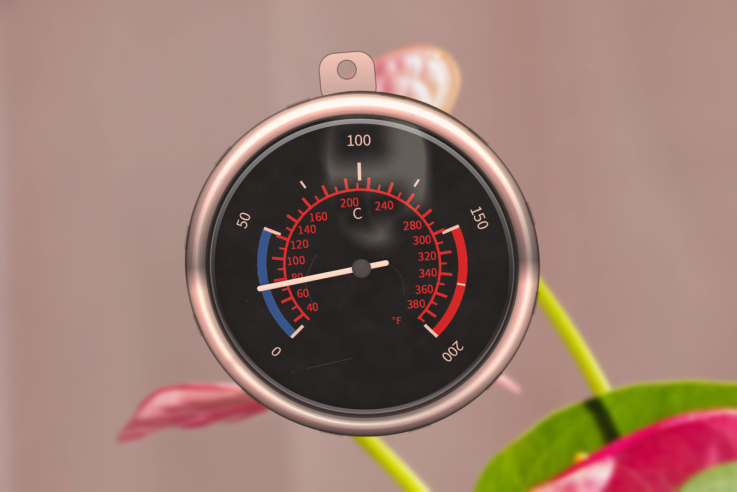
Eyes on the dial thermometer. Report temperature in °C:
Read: 25 °C
